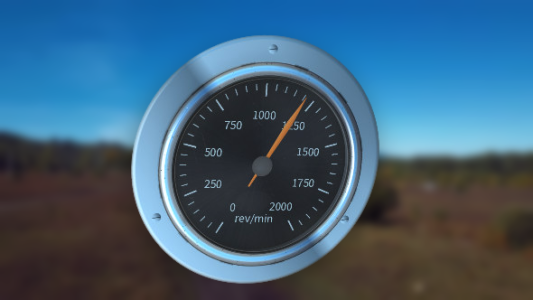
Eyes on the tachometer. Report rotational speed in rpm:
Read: 1200 rpm
